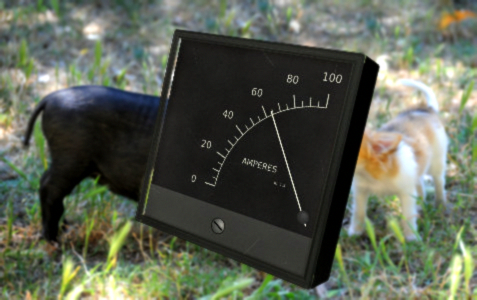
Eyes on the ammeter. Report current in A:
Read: 65 A
